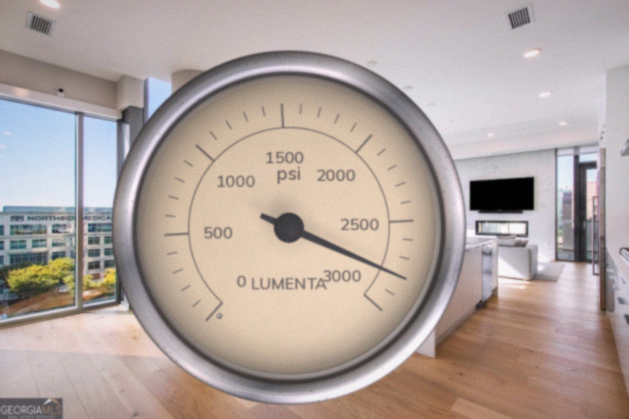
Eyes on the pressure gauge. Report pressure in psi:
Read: 2800 psi
